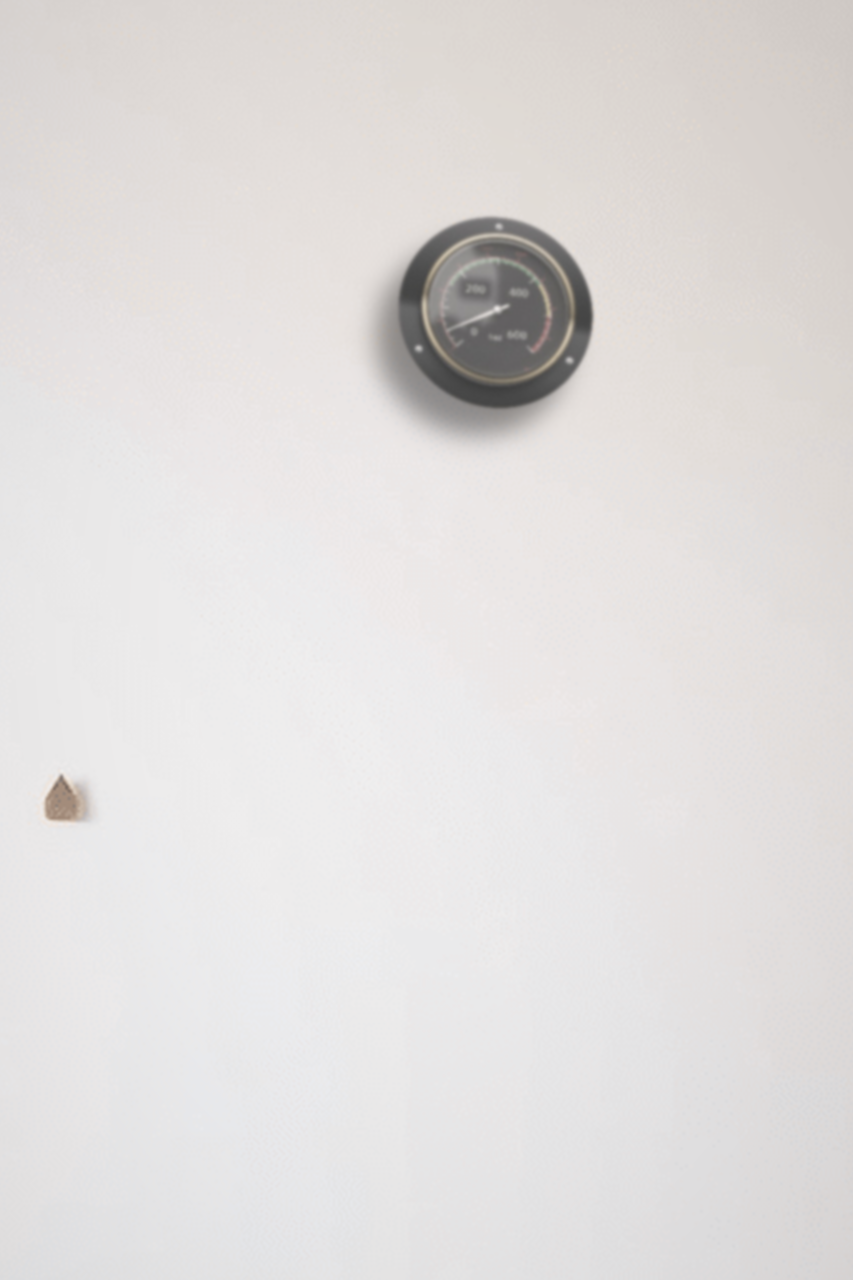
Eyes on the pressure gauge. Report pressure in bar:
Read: 40 bar
